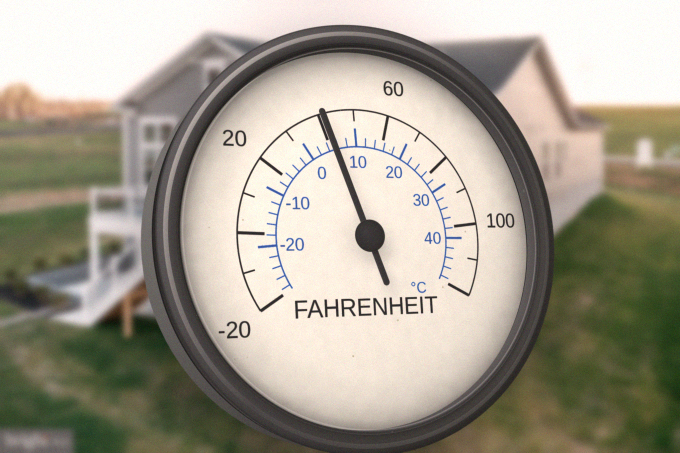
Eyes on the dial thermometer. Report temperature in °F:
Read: 40 °F
